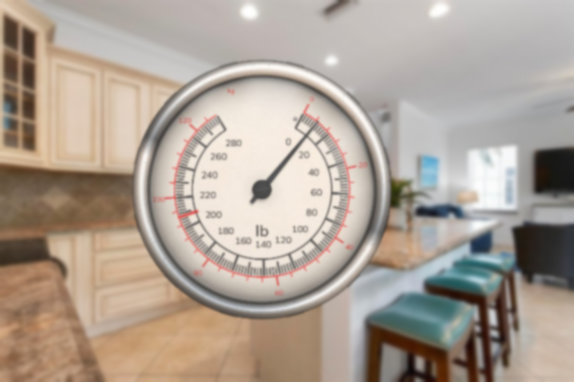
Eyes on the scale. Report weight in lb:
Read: 10 lb
